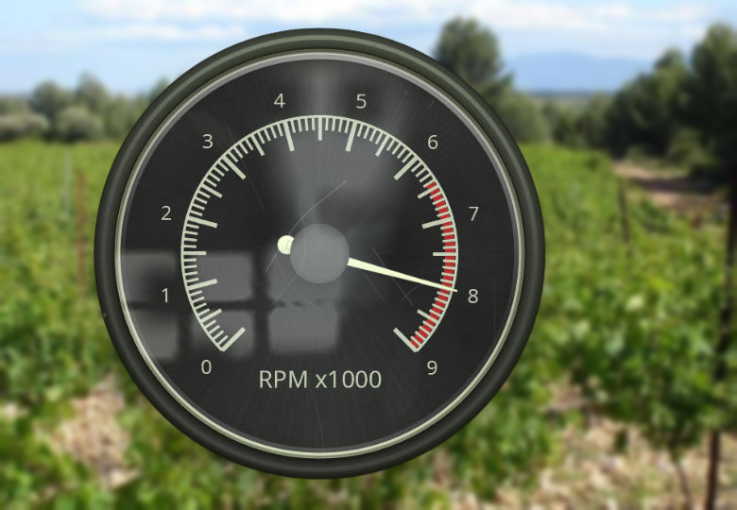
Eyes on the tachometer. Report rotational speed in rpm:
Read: 8000 rpm
